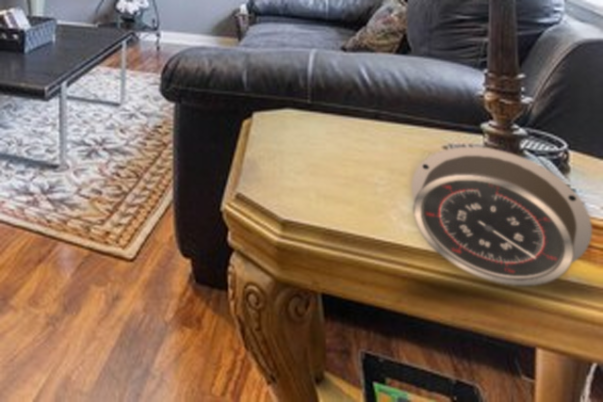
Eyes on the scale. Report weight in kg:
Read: 50 kg
